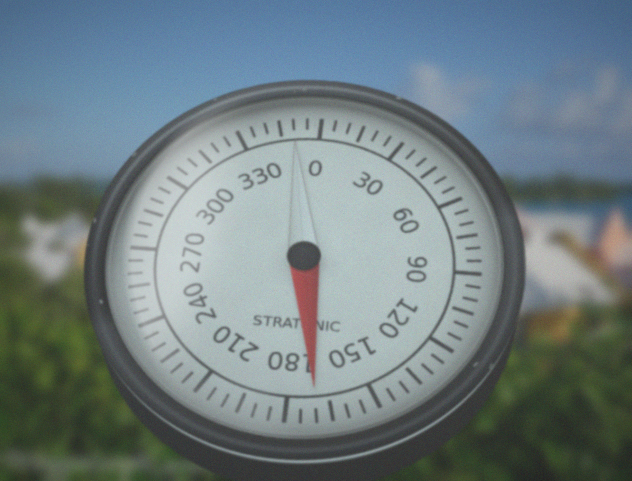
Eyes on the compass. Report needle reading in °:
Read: 170 °
